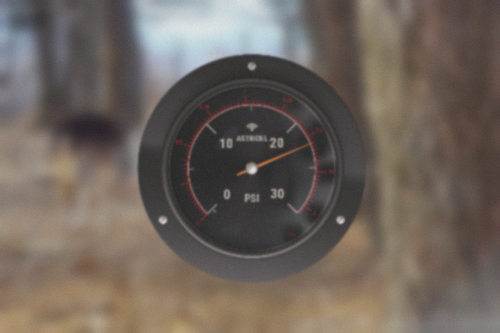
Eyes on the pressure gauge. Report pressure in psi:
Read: 22.5 psi
